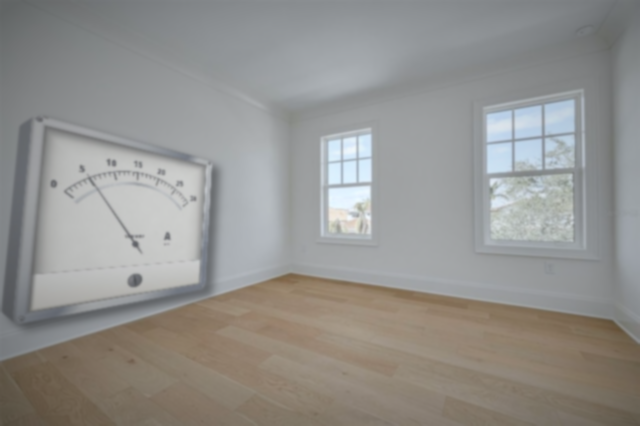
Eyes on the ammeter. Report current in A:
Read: 5 A
